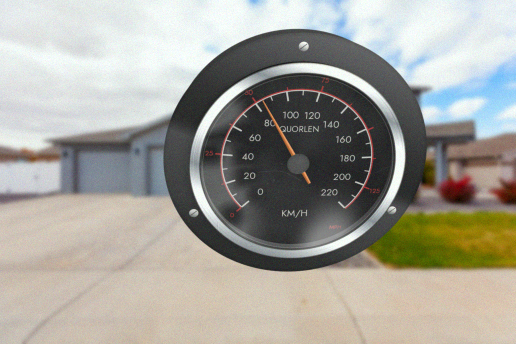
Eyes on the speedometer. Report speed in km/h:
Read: 85 km/h
